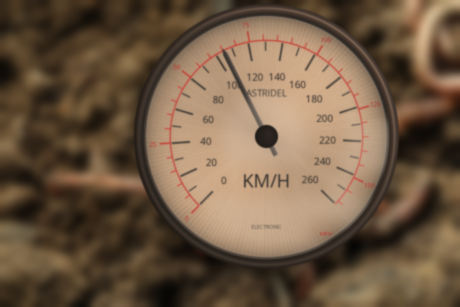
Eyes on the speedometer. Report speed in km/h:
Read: 105 km/h
